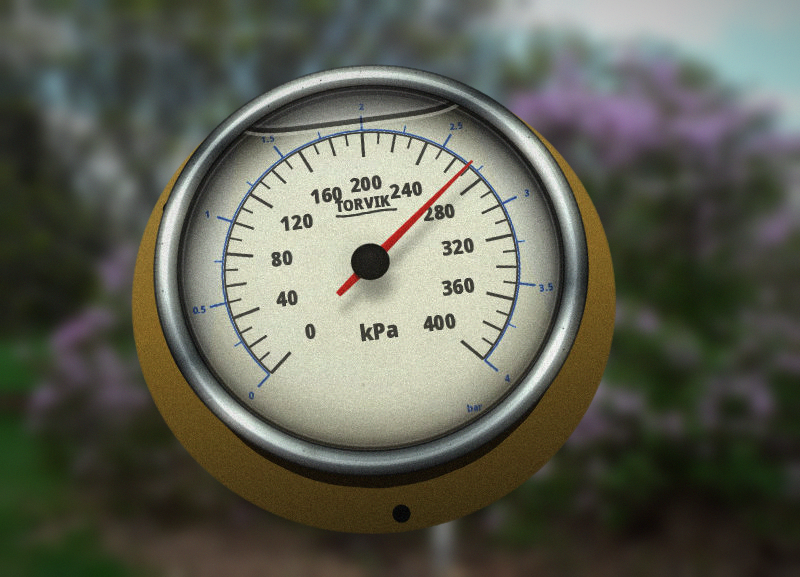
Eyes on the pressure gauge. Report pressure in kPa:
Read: 270 kPa
